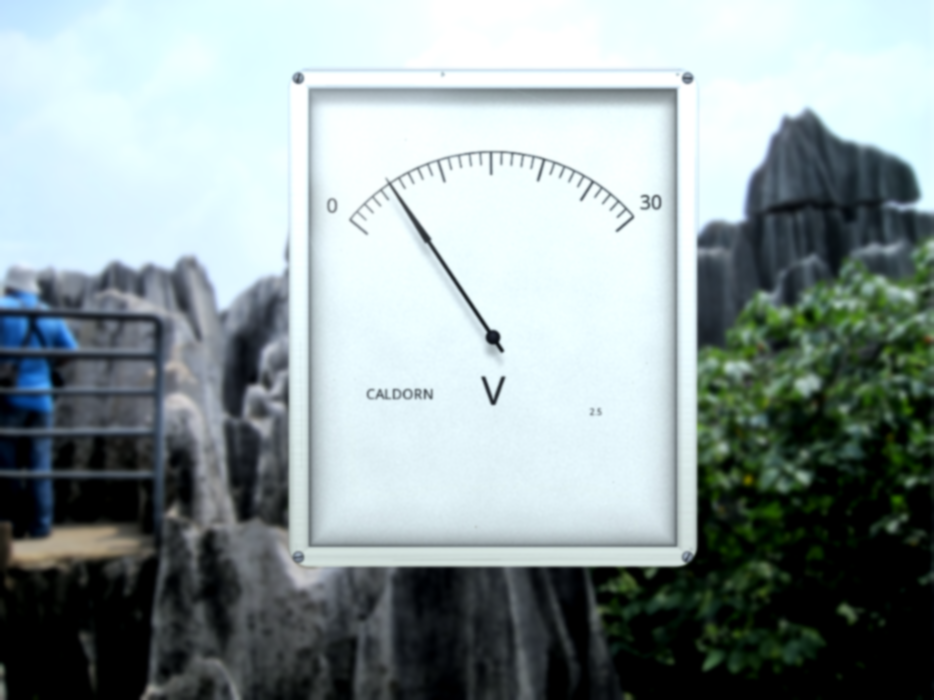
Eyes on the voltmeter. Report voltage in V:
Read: 5 V
